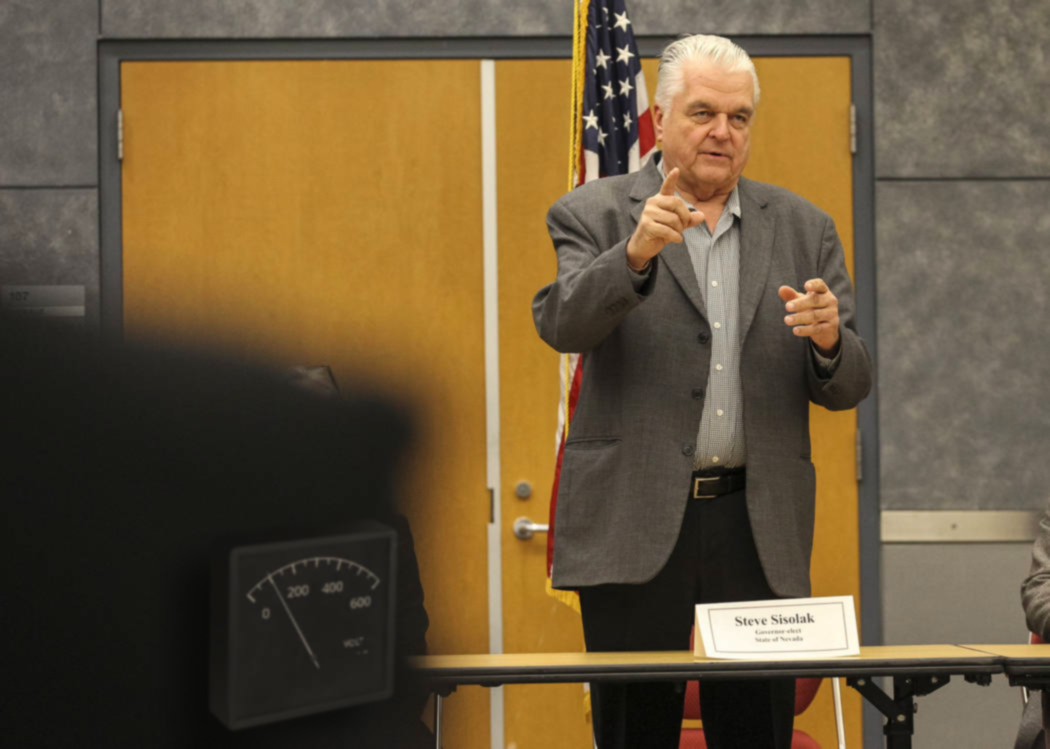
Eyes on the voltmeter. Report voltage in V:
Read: 100 V
